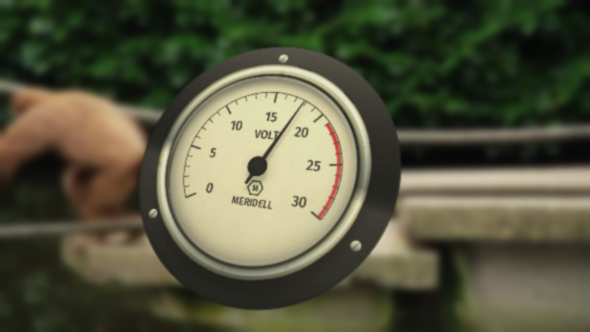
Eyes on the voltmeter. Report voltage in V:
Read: 18 V
